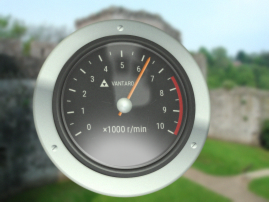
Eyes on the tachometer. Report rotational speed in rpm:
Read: 6250 rpm
